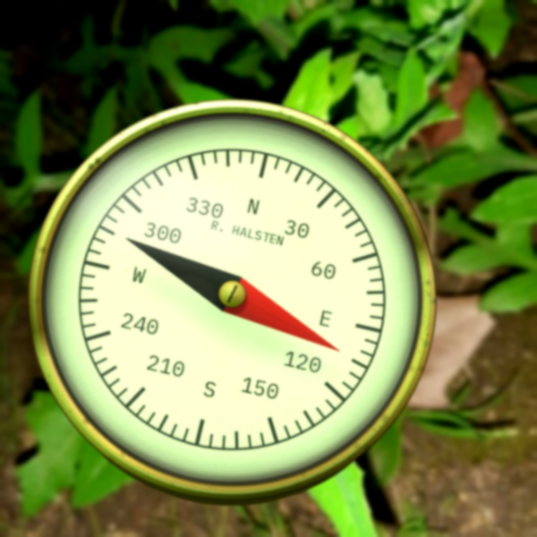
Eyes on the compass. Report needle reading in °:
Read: 105 °
